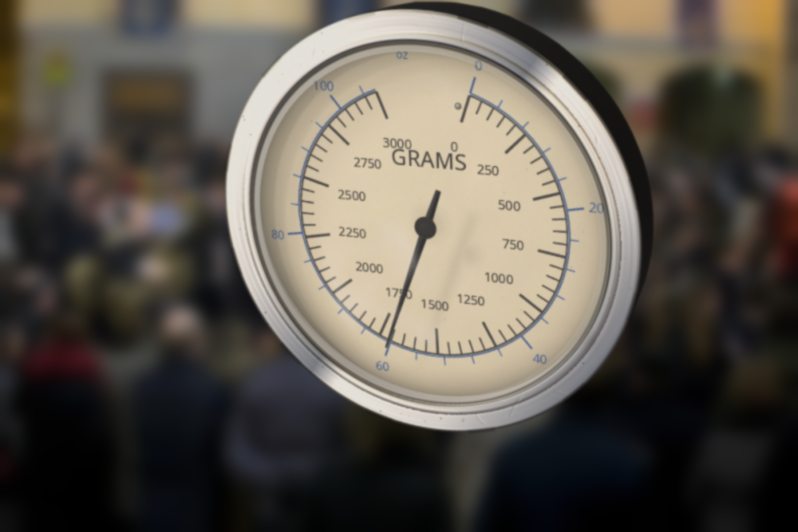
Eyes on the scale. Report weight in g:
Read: 1700 g
